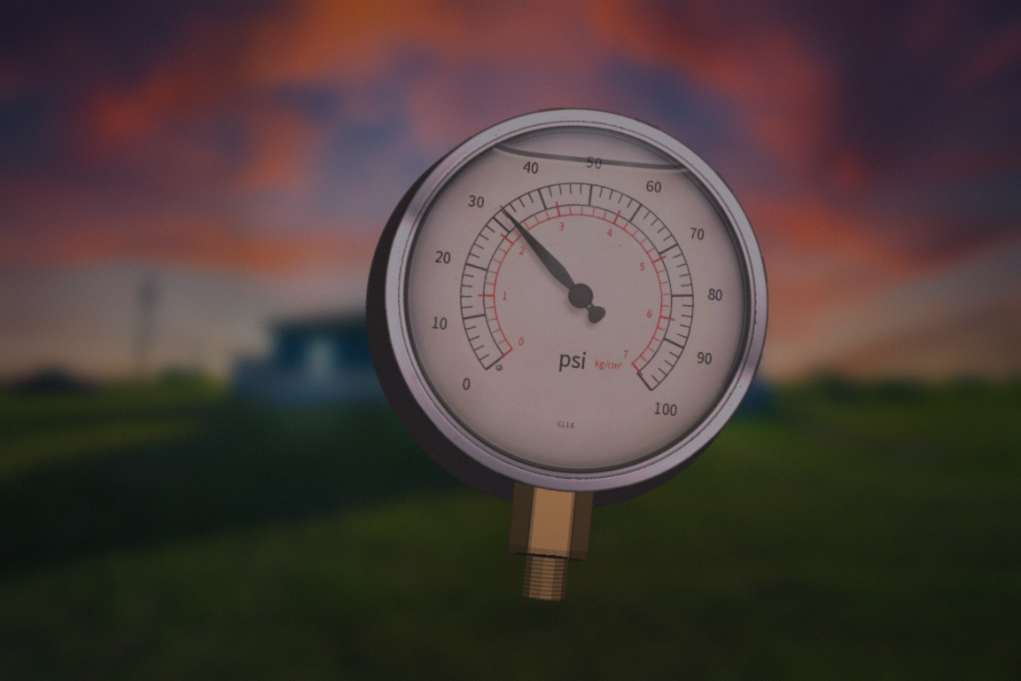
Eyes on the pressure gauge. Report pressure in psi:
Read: 32 psi
